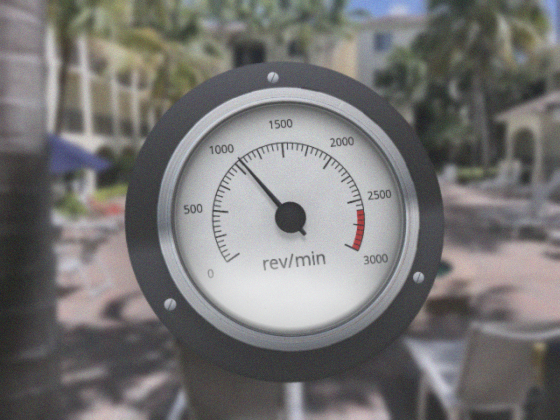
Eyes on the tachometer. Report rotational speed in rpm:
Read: 1050 rpm
